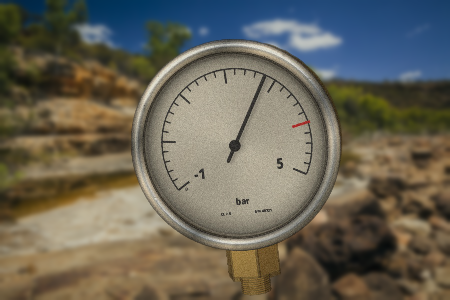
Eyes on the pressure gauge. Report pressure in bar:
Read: 2.8 bar
